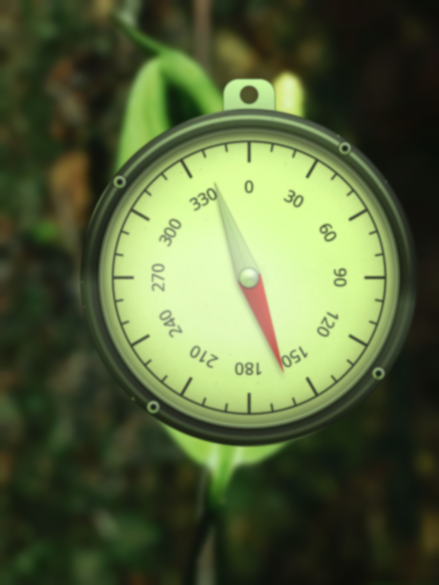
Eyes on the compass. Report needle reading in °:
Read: 160 °
